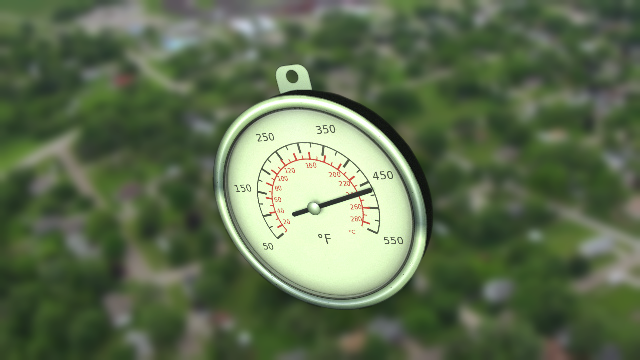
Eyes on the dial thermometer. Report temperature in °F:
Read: 462.5 °F
